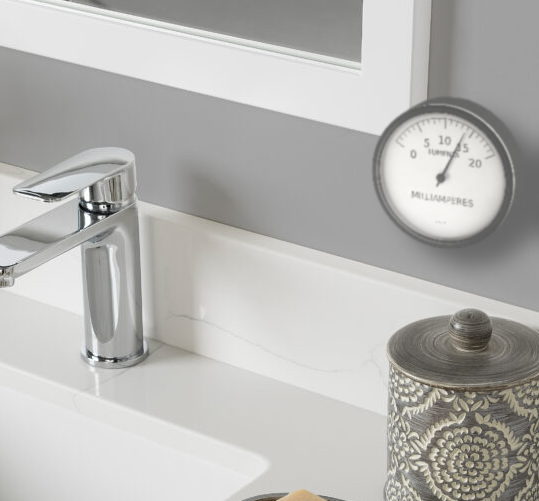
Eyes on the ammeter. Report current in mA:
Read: 14 mA
